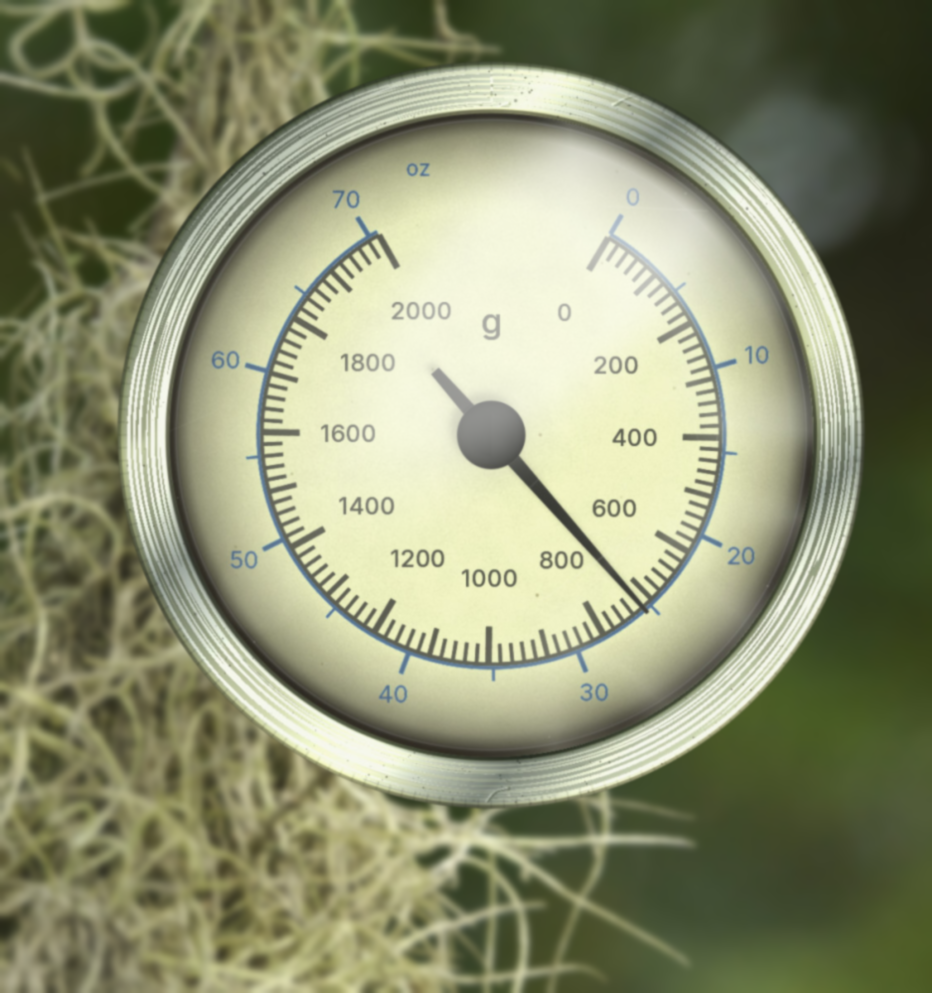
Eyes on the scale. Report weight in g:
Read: 720 g
